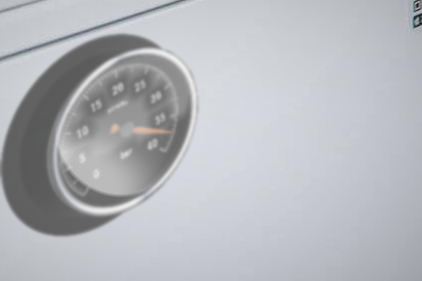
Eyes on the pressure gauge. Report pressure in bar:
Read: 37.5 bar
